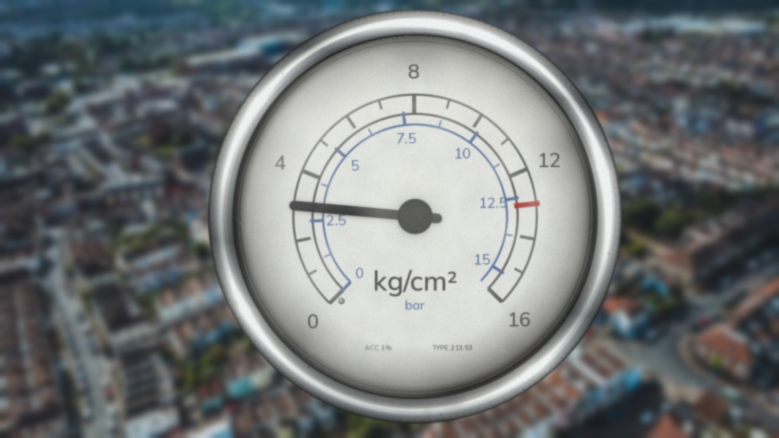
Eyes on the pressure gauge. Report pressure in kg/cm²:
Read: 3 kg/cm²
